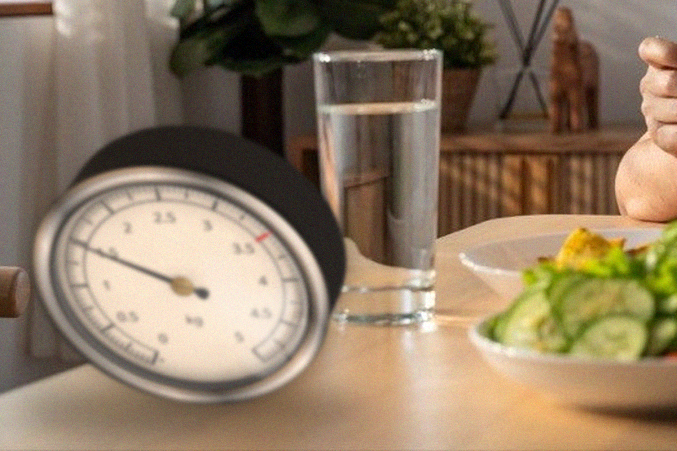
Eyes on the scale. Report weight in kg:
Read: 1.5 kg
